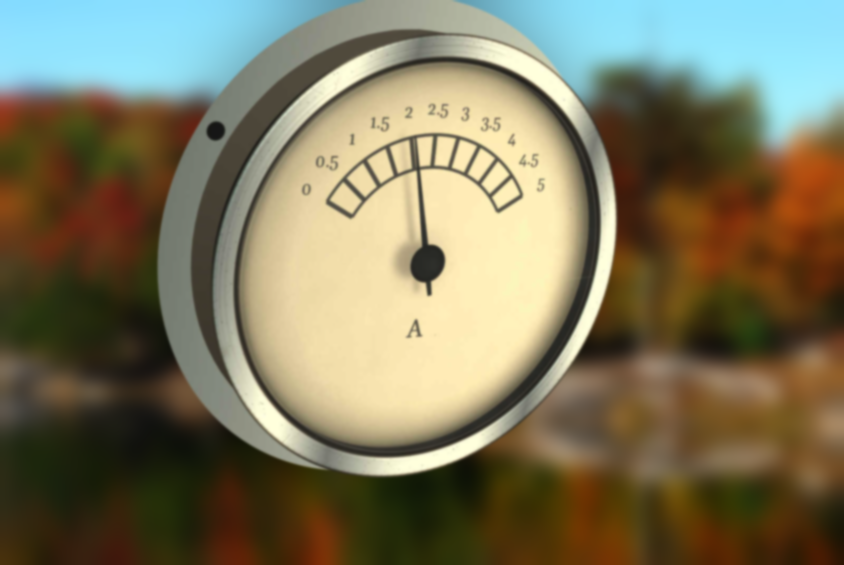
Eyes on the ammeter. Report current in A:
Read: 2 A
